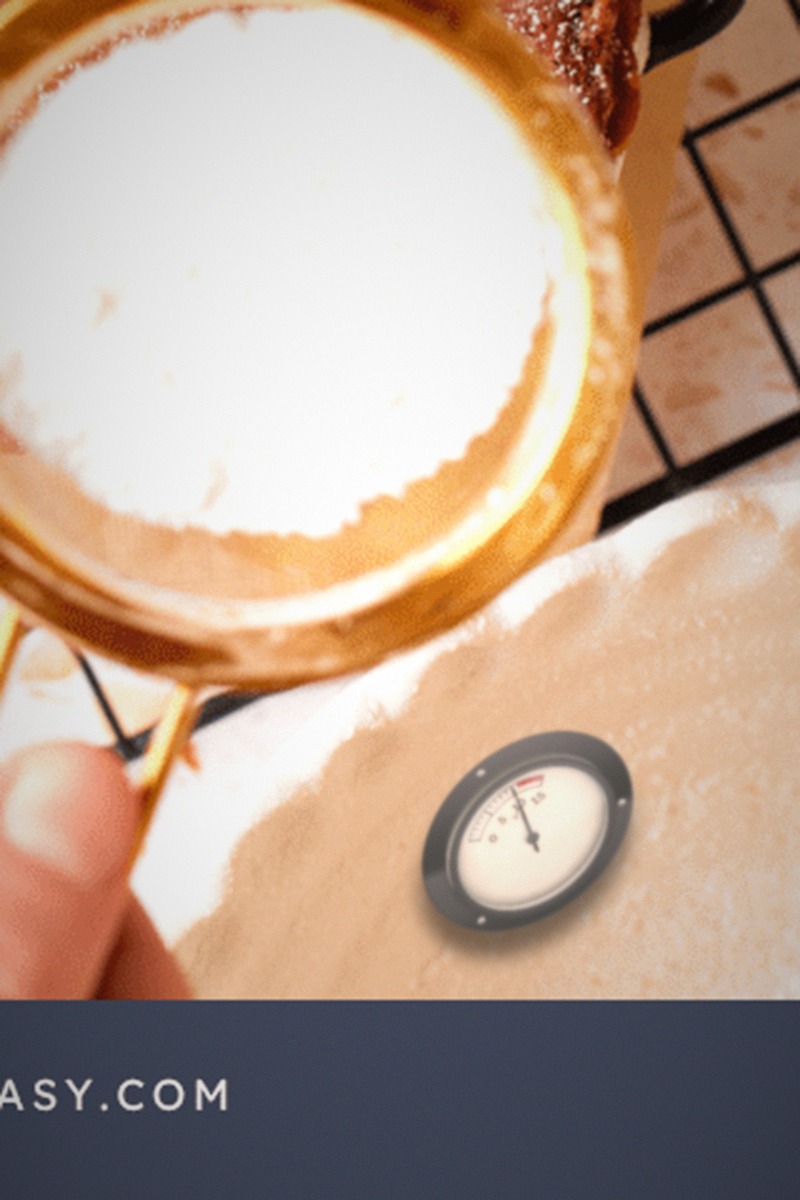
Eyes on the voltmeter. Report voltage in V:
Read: 10 V
